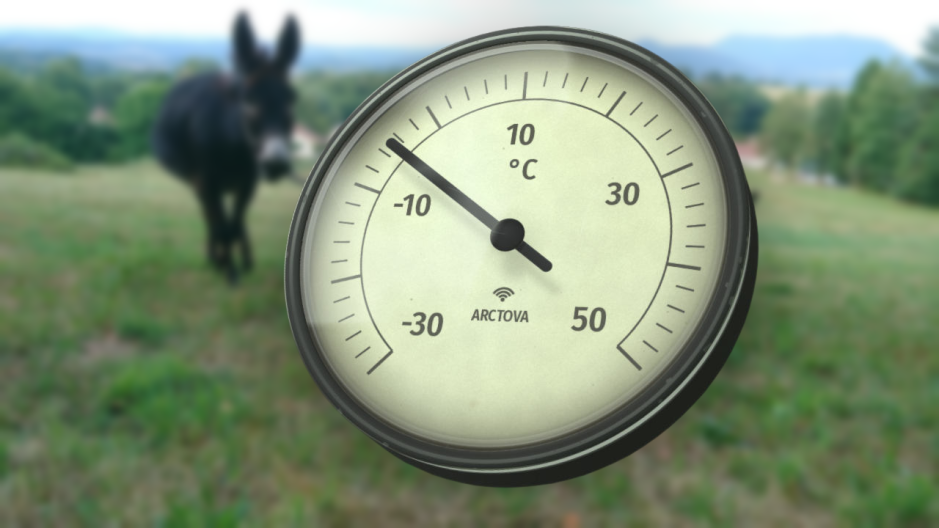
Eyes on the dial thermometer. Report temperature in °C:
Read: -5 °C
